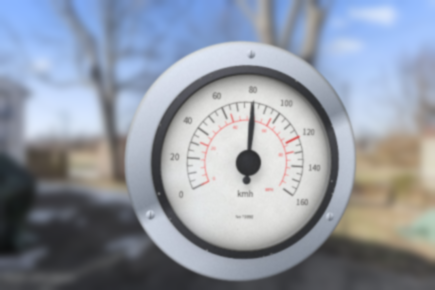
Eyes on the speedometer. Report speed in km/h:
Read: 80 km/h
